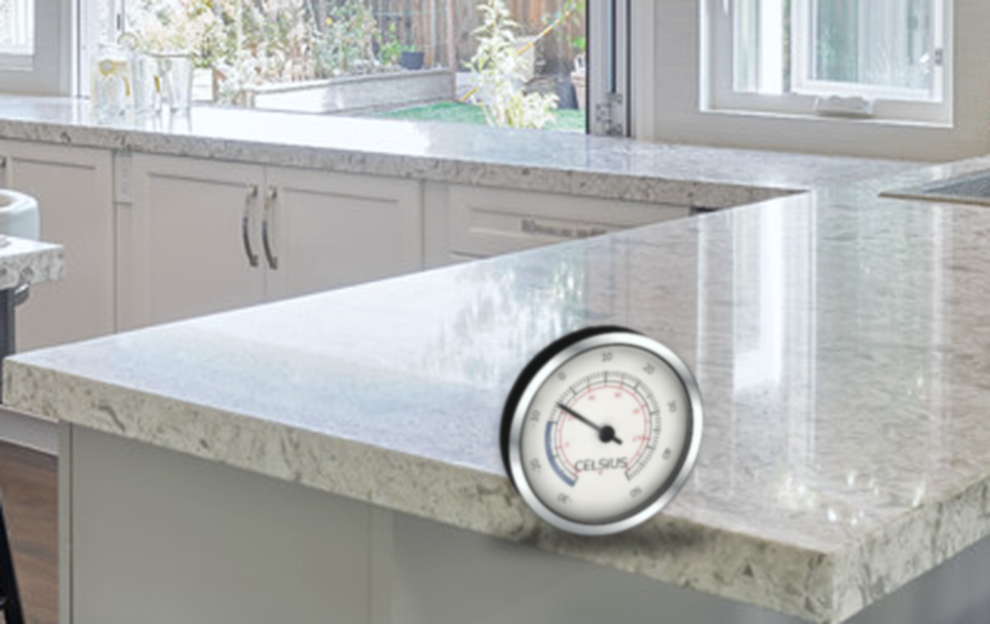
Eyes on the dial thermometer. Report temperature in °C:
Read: -5 °C
